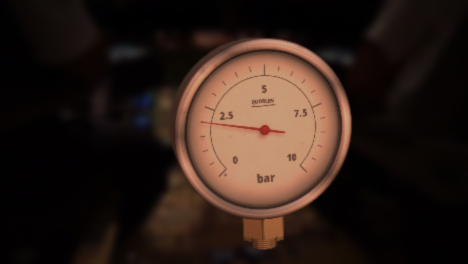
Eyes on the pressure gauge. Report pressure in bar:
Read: 2 bar
